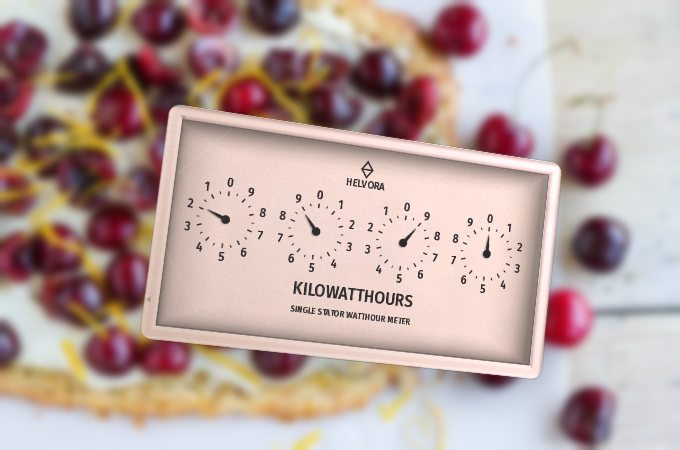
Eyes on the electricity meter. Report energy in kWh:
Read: 1890 kWh
